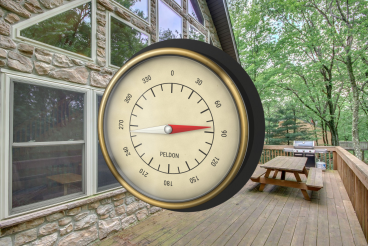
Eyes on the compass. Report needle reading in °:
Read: 82.5 °
